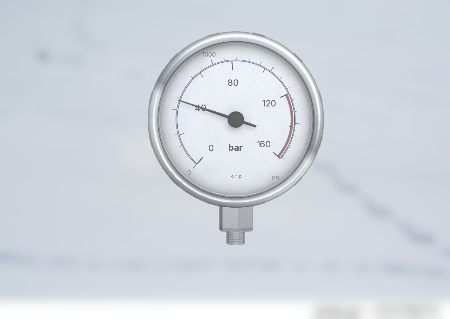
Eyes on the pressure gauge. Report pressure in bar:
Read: 40 bar
